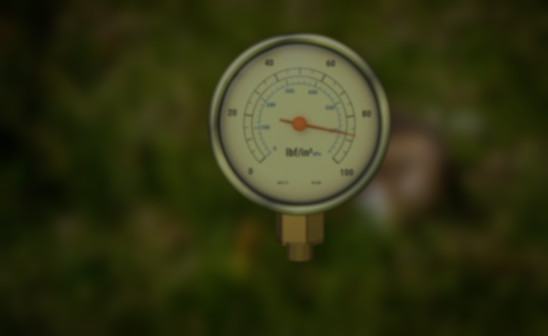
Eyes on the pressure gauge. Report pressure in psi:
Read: 87.5 psi
